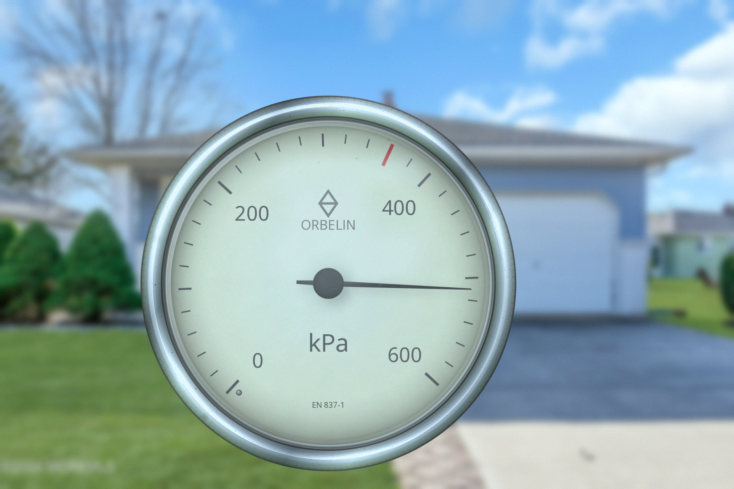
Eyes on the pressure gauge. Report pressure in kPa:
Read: 510 kPa
